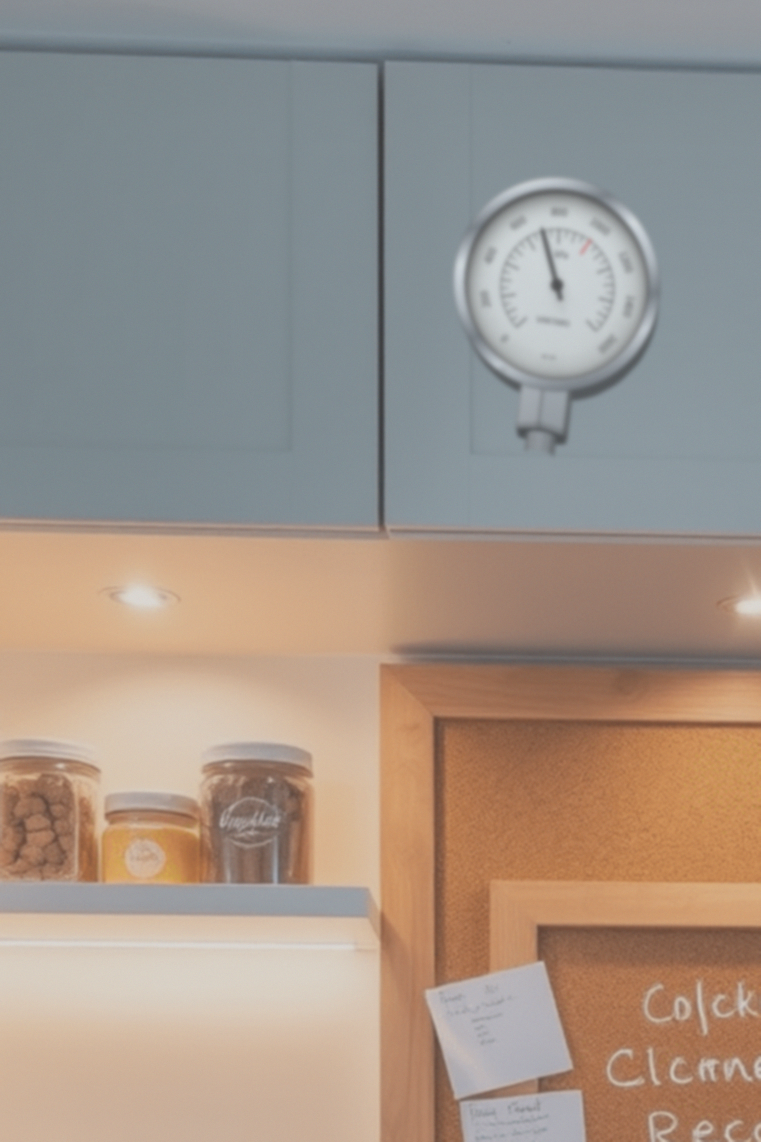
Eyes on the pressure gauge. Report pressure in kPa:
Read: 700 kPa
